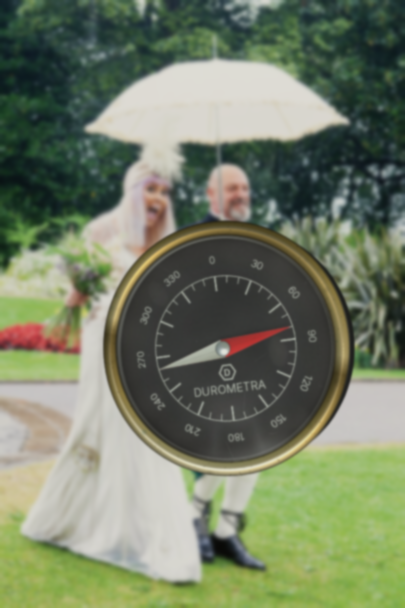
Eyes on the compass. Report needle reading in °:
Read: 80 °
